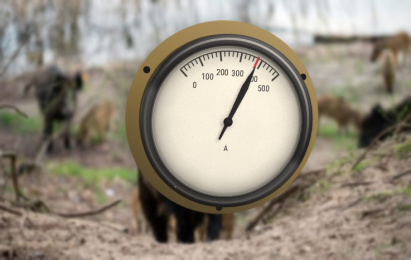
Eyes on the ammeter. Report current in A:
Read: 380 A
